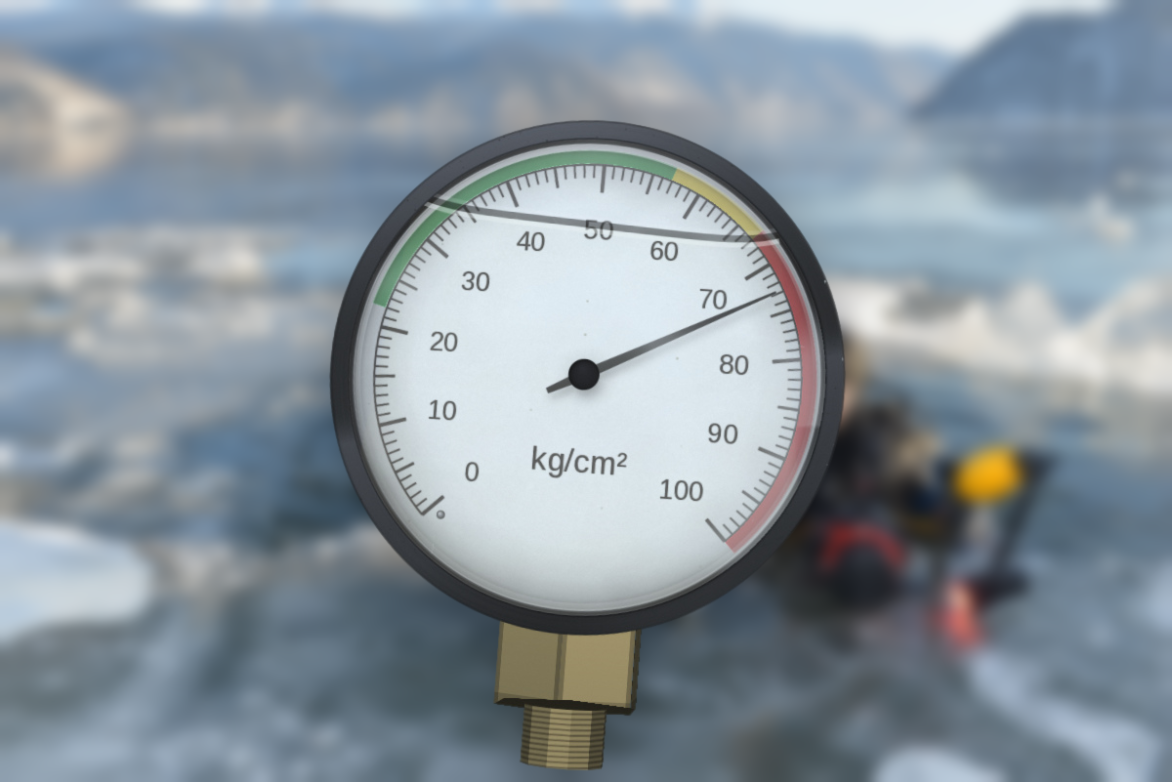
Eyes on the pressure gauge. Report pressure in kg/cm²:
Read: 73 kg/cm²
